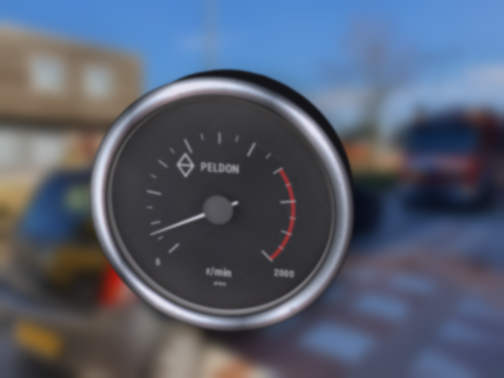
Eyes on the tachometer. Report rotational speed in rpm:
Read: 150 rpm
